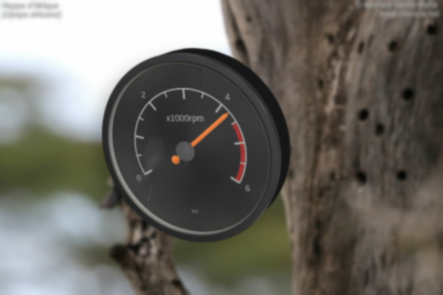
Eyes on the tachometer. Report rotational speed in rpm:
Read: 4250 rpm
